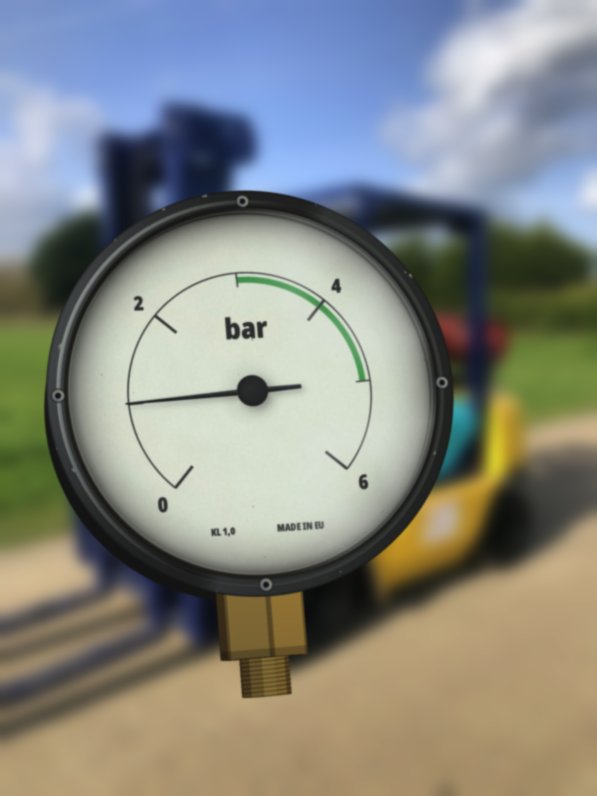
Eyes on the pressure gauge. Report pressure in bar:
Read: 1 bar
